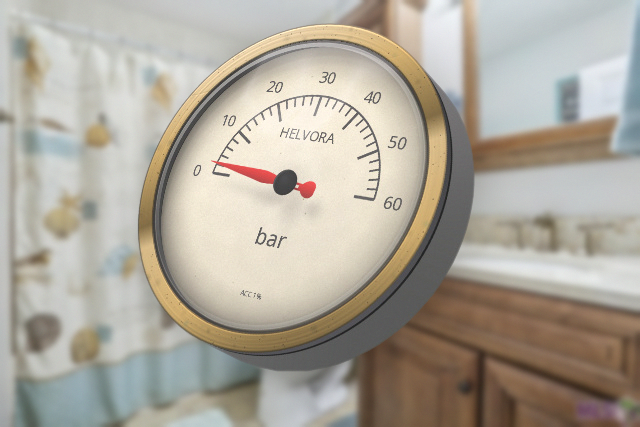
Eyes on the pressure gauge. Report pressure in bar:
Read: 2 bar
